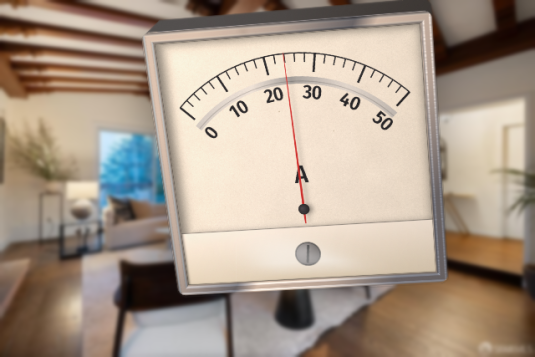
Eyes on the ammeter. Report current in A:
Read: 24 A
